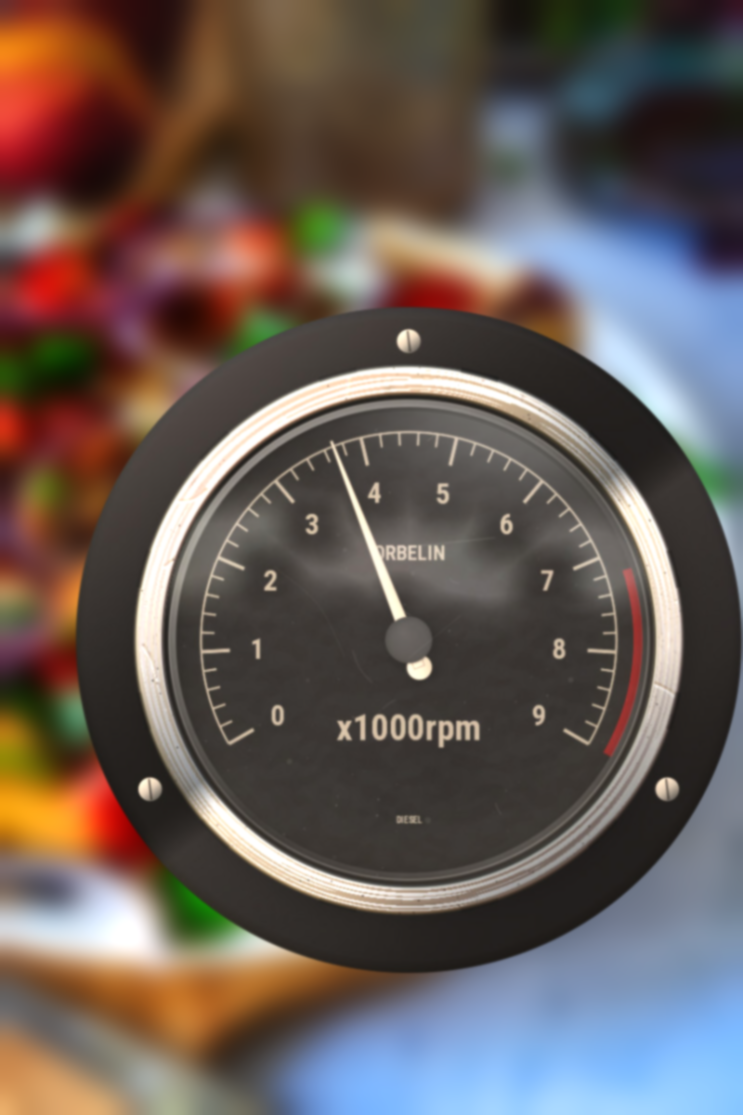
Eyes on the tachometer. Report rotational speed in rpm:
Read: 3700 rpm
